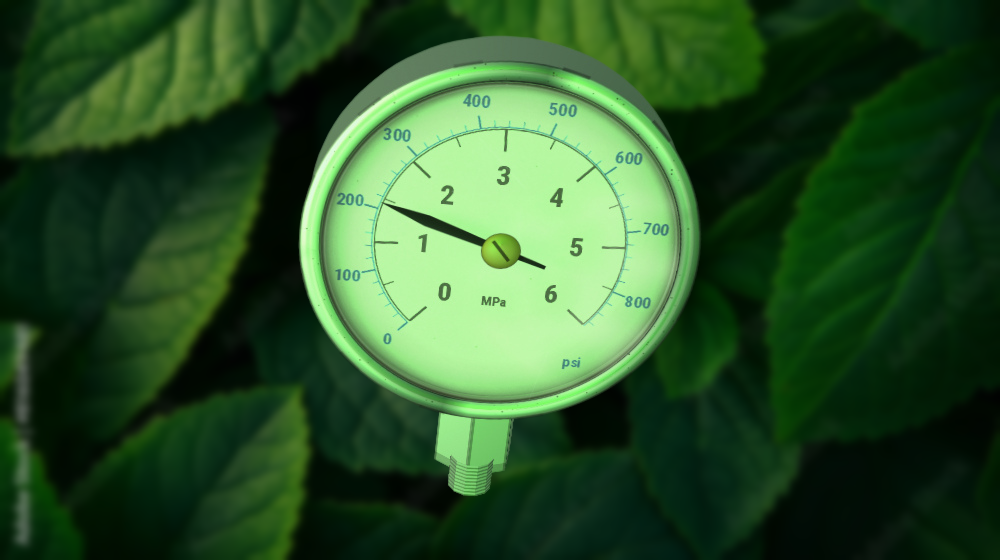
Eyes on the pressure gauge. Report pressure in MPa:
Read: 1.5 MPa
